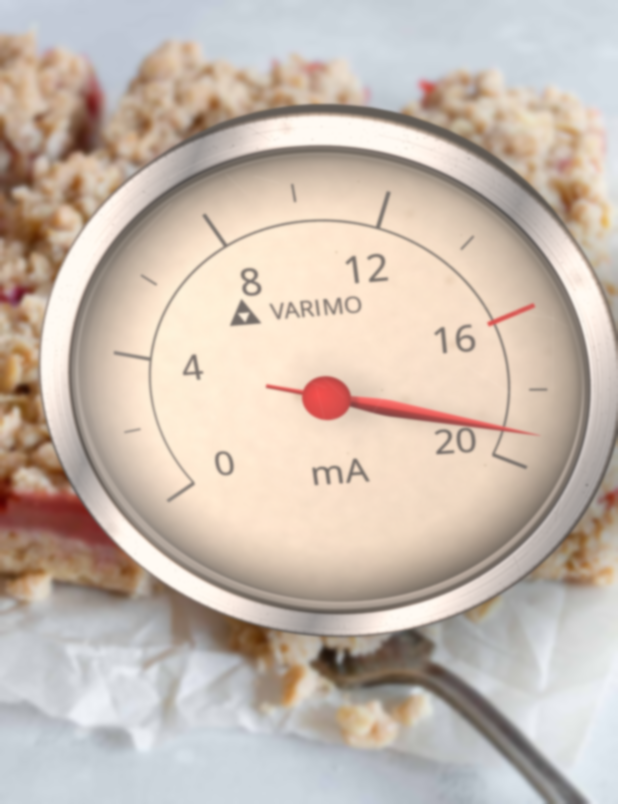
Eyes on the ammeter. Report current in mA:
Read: 19 mA
